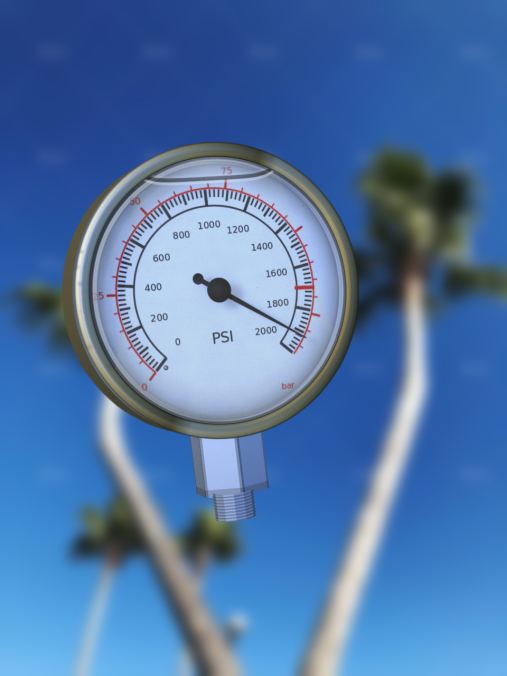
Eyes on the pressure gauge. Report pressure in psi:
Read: 1920 psi
